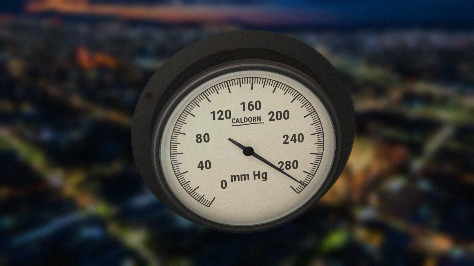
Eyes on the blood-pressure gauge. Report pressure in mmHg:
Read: 290 mmHg
